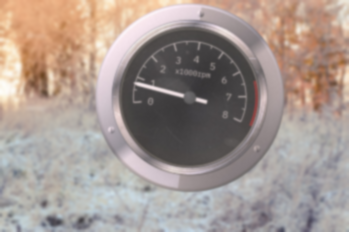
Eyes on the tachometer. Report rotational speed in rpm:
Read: 750 rpm
